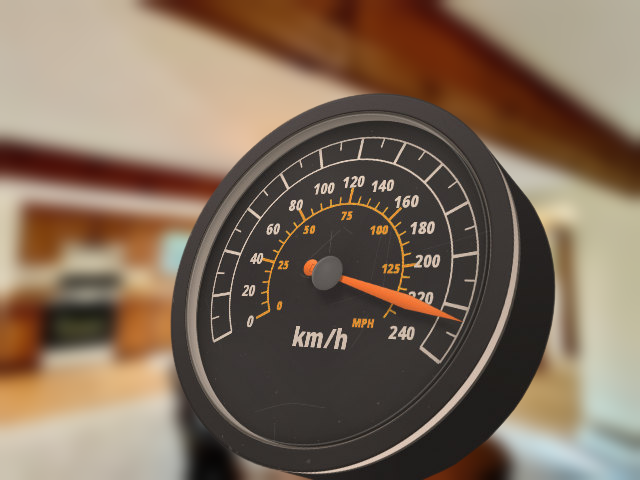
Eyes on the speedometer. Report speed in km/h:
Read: 225 km/h
